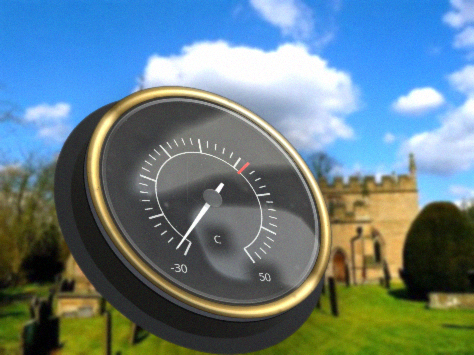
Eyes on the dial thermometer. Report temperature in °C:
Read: -28 °C
